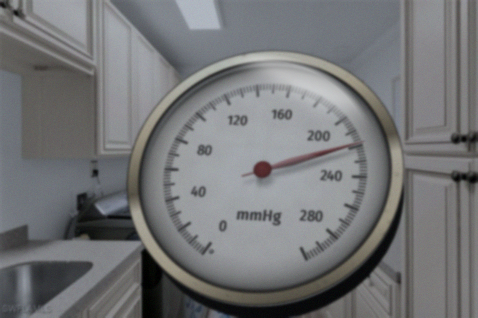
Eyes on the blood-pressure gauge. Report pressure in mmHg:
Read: 220 mmHg
